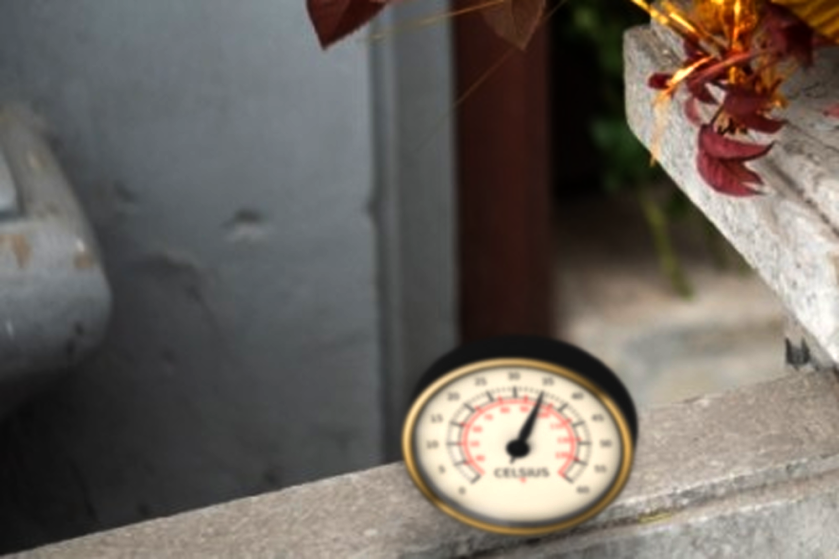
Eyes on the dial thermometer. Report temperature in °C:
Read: 35 °C
